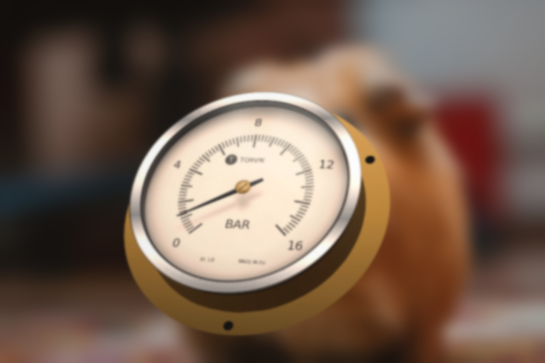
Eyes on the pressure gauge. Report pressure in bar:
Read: 1 bar
